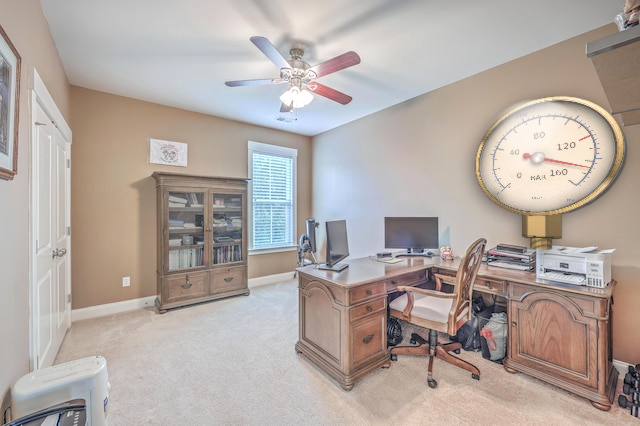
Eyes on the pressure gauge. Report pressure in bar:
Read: 145 bar
